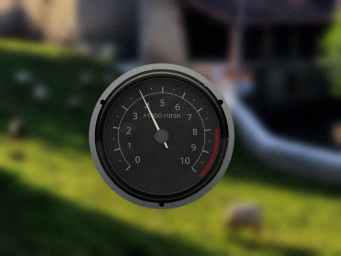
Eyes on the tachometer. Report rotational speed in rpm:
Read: 4000 rpm
